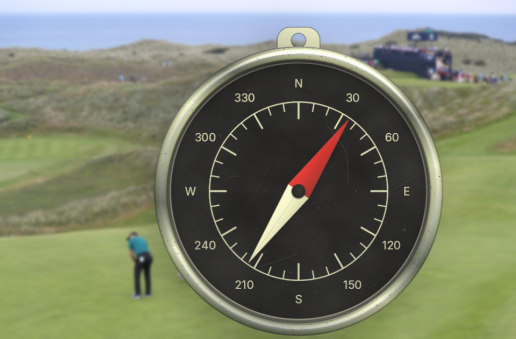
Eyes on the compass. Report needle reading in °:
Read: 35 °
